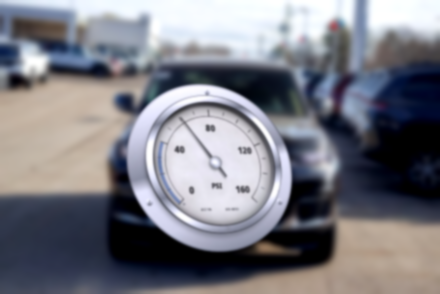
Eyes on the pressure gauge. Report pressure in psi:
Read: 60 psi
